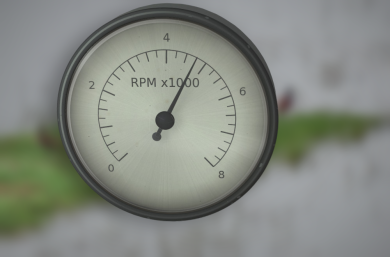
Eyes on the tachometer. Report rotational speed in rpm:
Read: 4750 rpm
